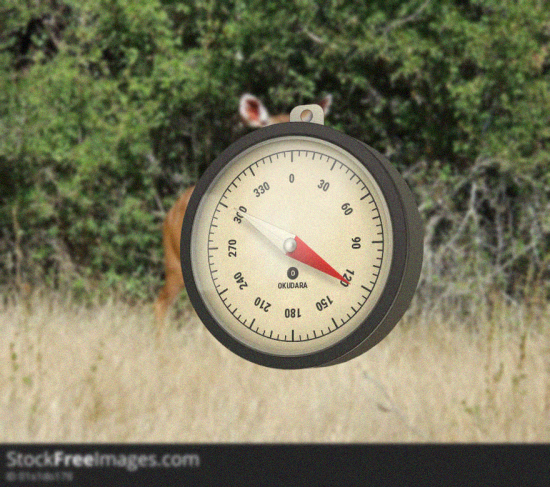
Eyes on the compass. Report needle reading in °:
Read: 122.5 °
